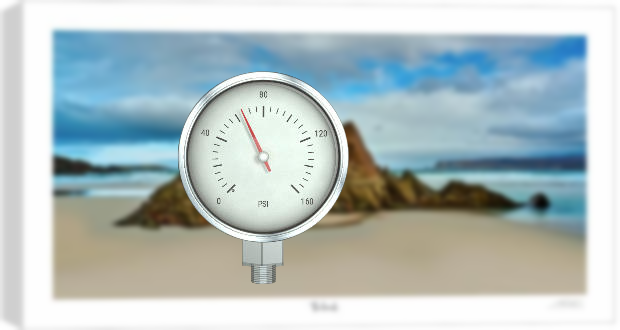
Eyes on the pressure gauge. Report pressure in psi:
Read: 65 psi
